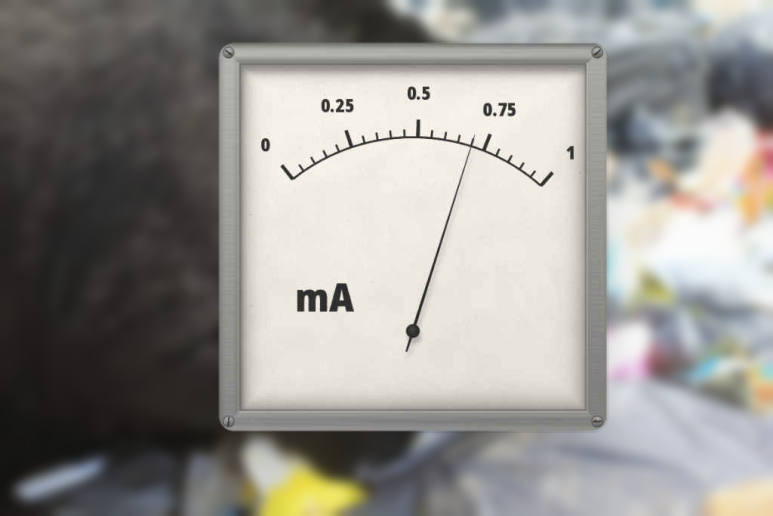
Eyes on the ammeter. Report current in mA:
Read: 0.7 mA
